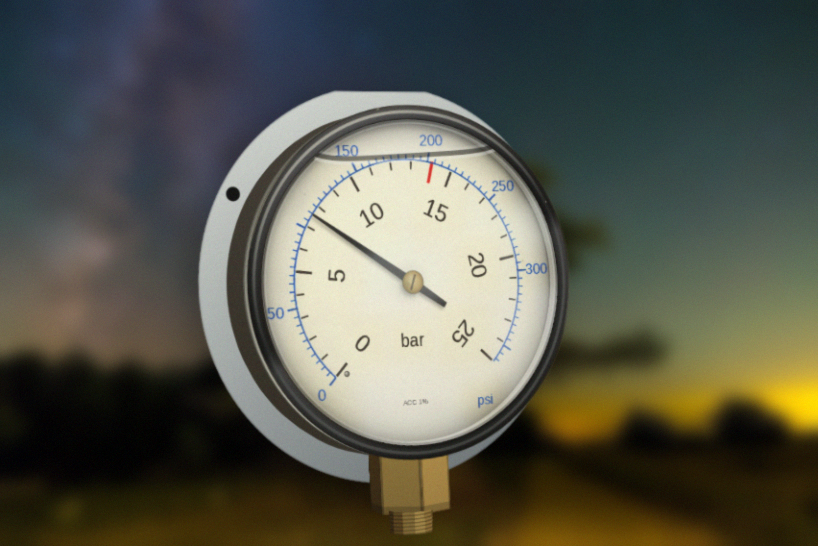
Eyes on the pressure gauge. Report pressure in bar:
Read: 7.5 bar
